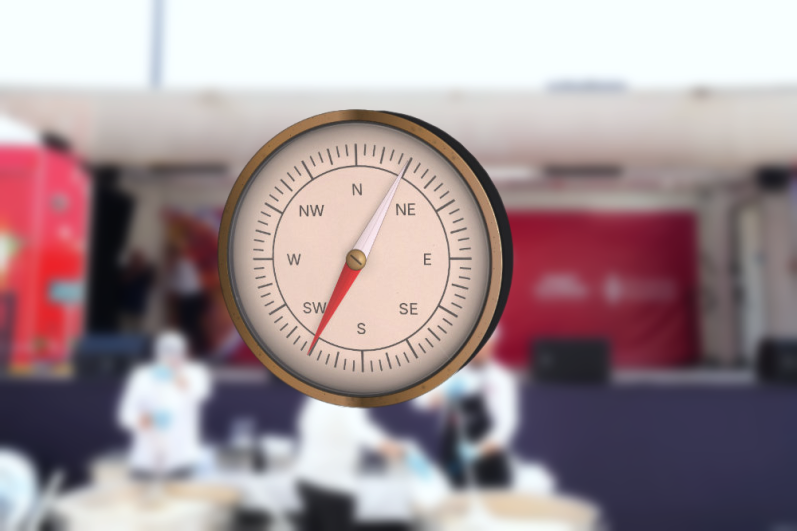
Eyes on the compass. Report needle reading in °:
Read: 210 °
